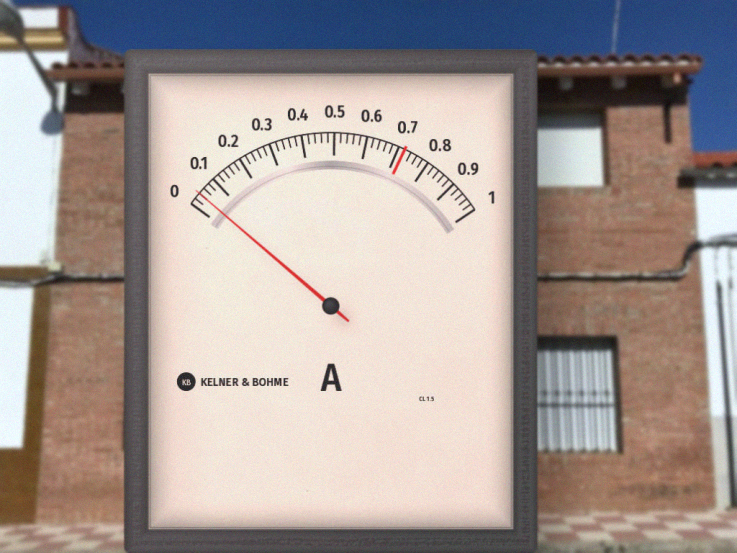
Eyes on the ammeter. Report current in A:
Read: 0.04 A
